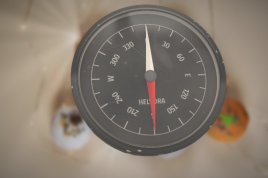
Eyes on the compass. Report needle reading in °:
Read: 180 °
